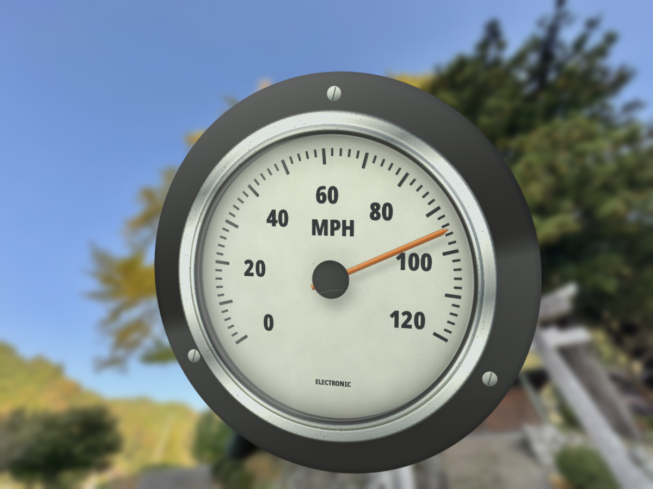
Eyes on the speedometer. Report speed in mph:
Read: 95 mph
